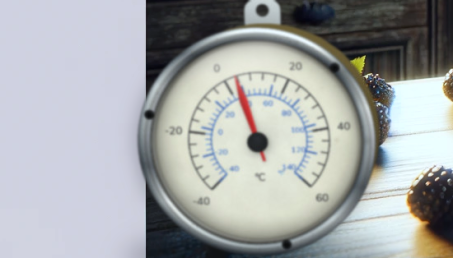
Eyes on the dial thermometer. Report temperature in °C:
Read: 4 °C
